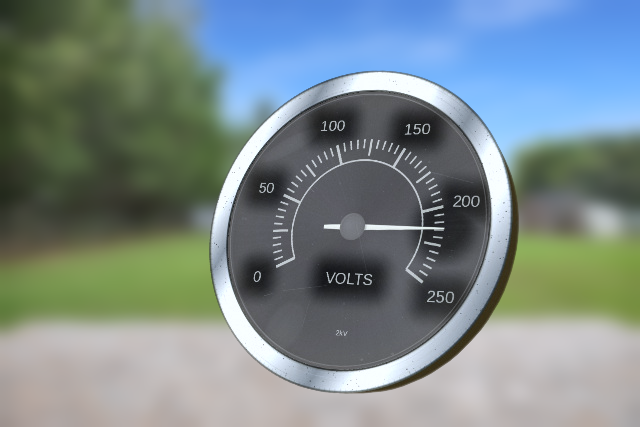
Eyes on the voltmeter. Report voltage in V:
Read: 215 V
